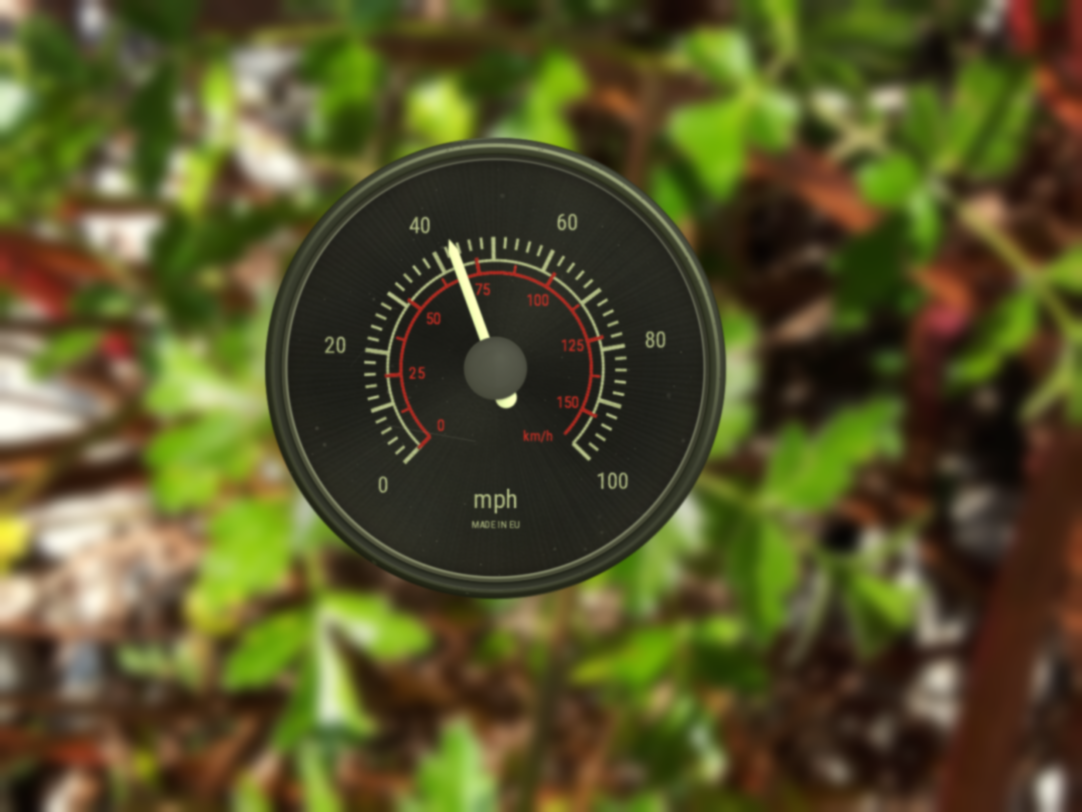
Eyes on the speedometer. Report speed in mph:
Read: 43 mph
